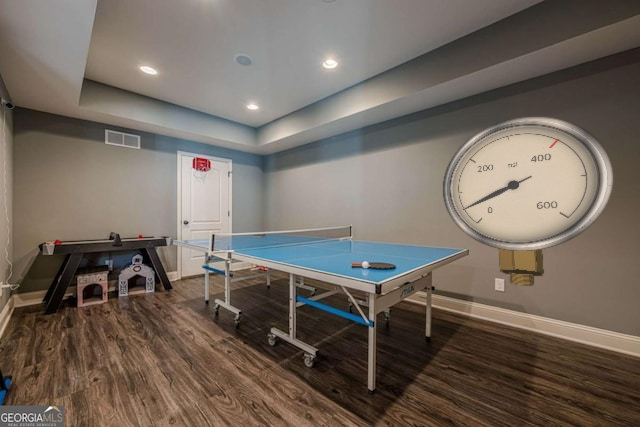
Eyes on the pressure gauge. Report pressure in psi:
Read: 50 psi
